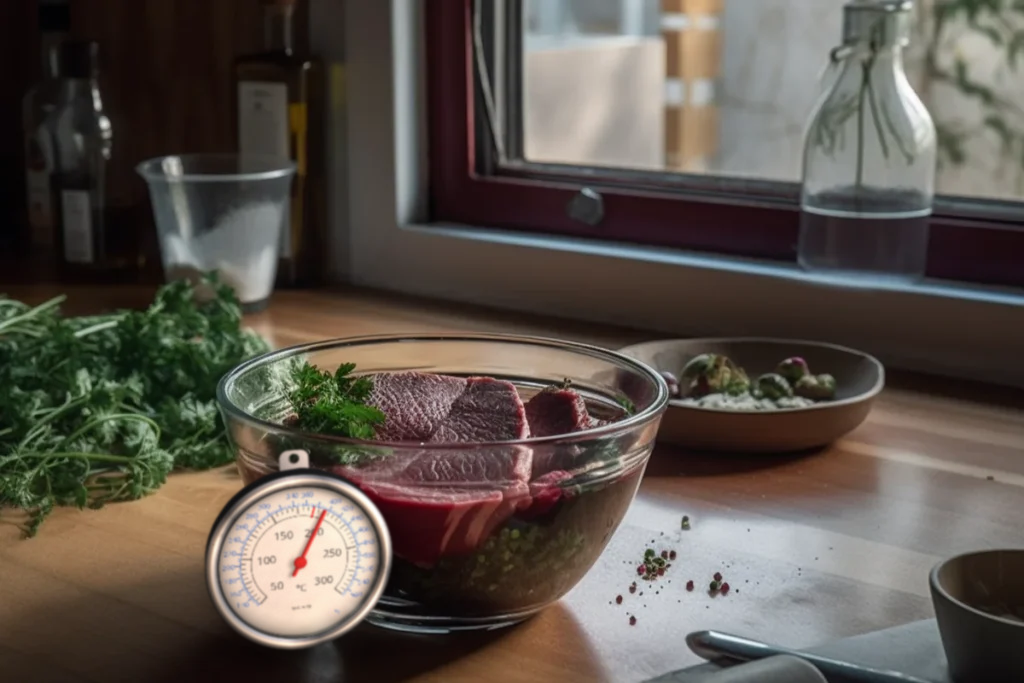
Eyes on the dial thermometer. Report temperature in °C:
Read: 200 °C
